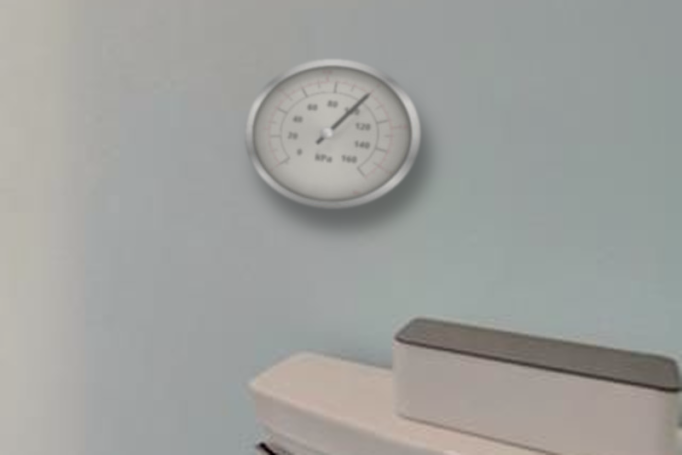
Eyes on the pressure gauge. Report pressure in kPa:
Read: 100 kPa
